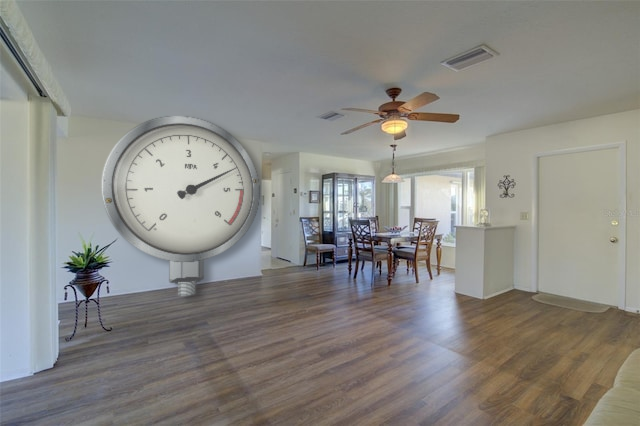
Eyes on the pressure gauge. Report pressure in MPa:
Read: 4.4 MPa
